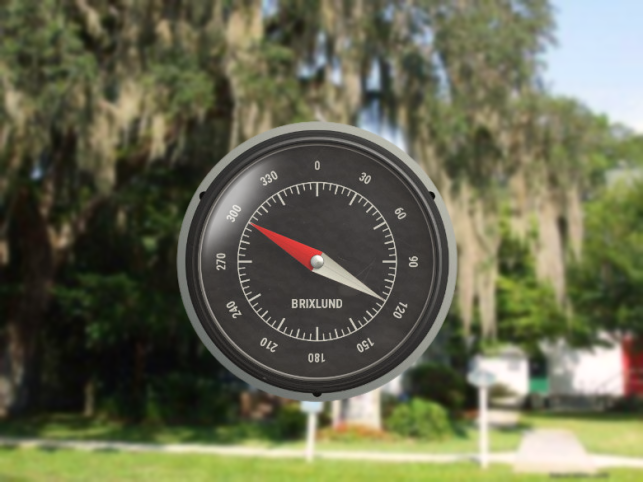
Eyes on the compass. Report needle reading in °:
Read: 300 °
